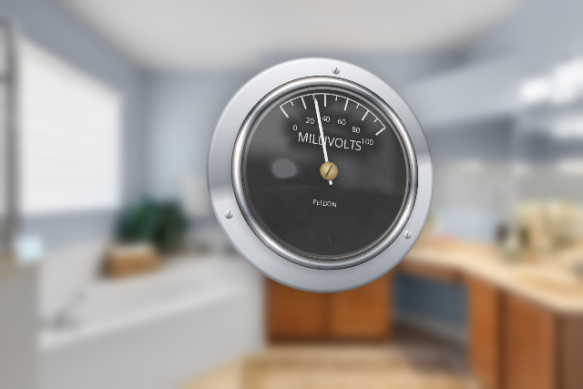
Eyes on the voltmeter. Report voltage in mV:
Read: 30 mV
